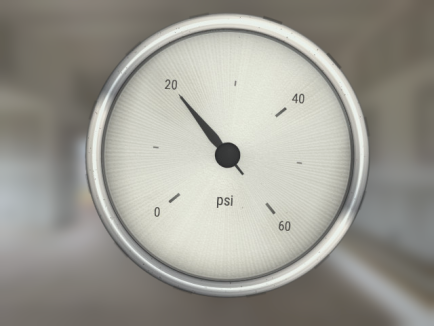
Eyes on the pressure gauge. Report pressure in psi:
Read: 20 psi
